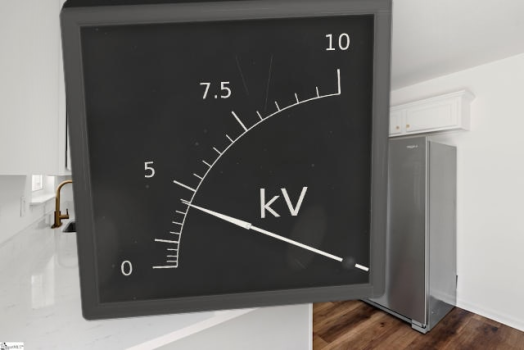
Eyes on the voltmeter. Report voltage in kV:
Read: 4.5 kV
